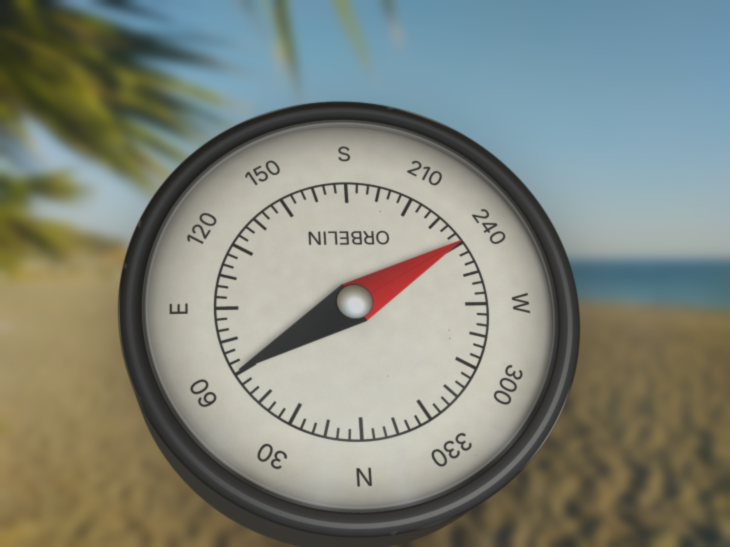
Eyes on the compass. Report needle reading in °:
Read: 240 °
